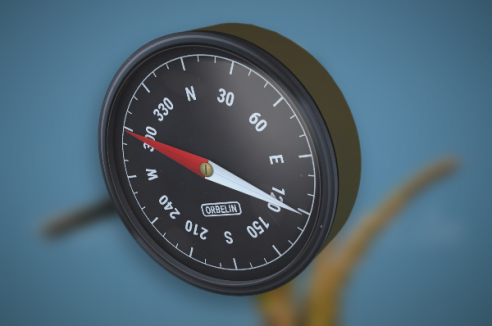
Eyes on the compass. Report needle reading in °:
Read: 300 °
